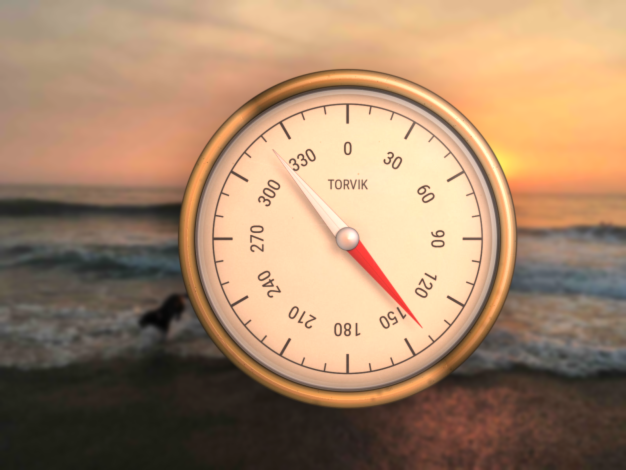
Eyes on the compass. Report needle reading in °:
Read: 140 °
